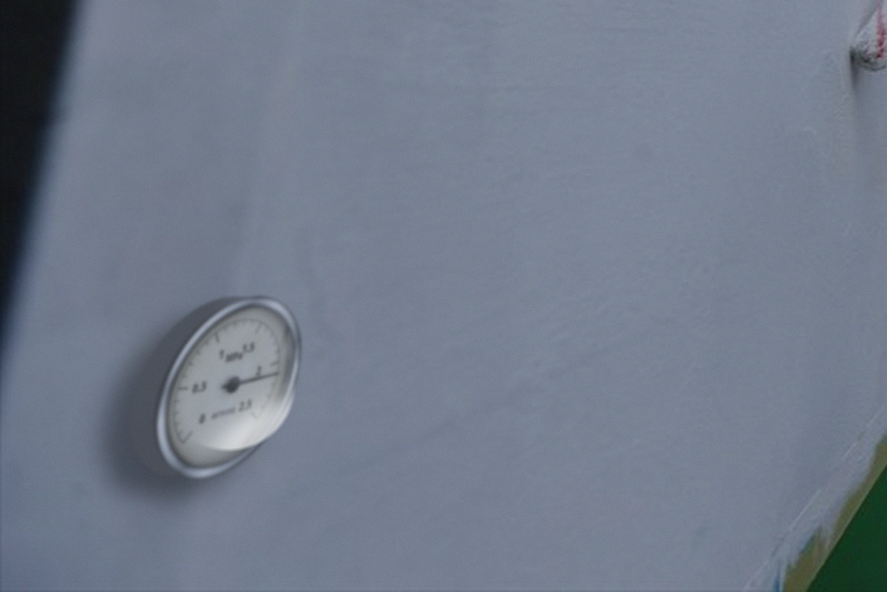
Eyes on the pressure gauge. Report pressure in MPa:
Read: 2.1 MPa
